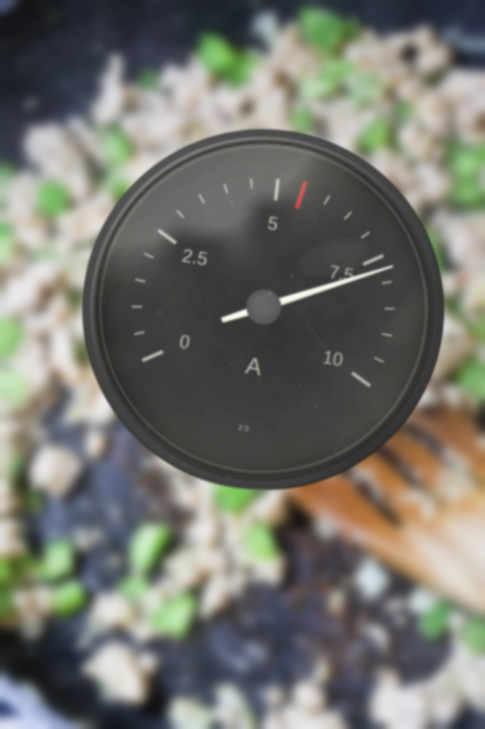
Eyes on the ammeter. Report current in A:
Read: 7.75 A
